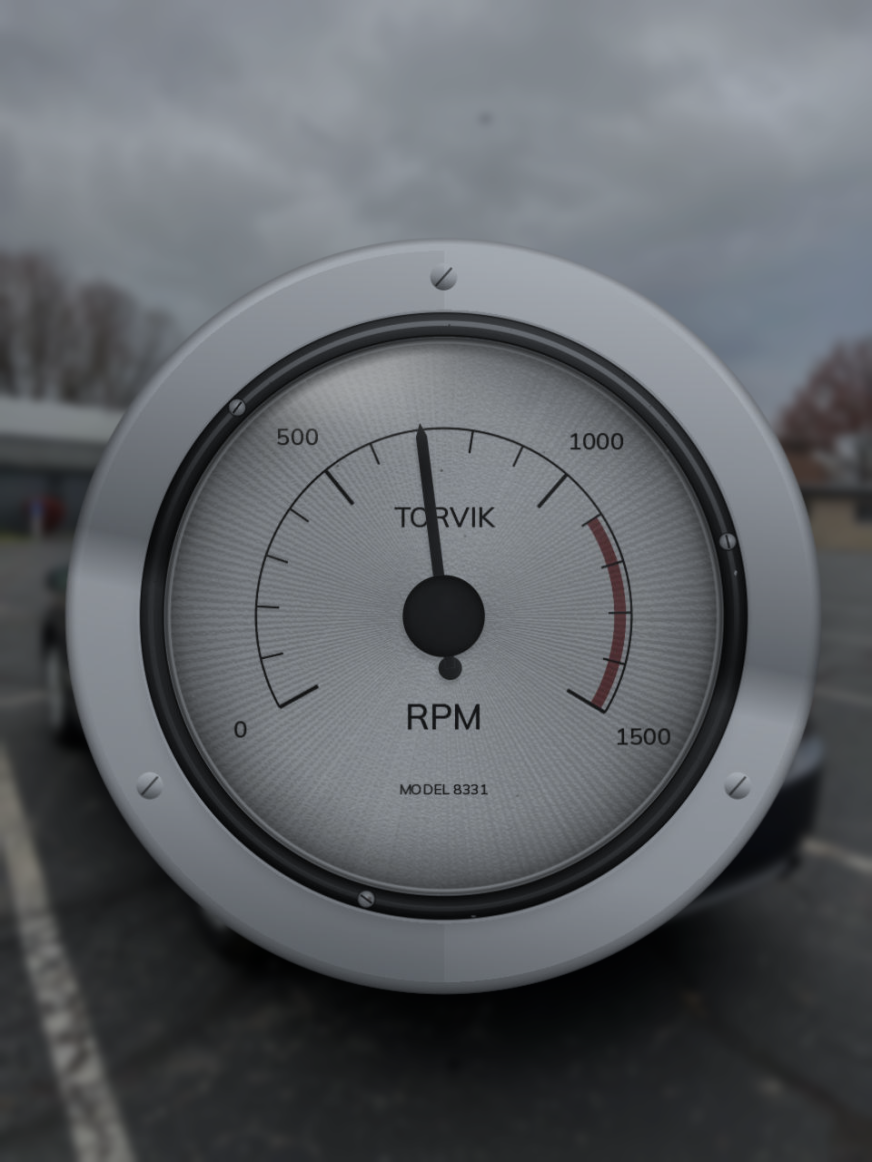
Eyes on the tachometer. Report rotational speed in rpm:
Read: 700 rpm
